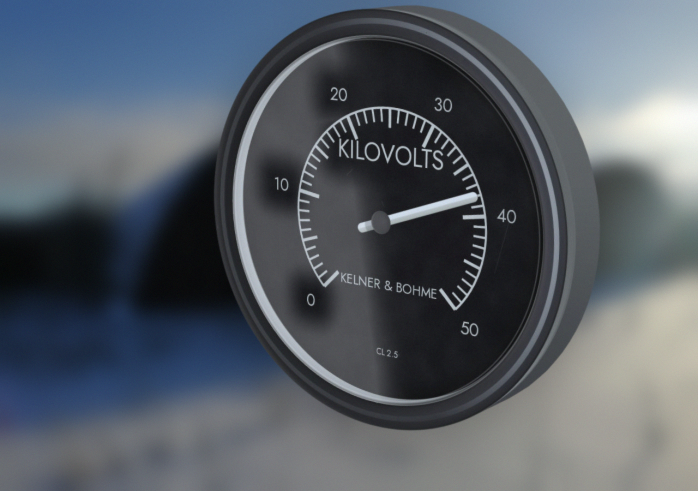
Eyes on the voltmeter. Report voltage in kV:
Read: 38 kV
